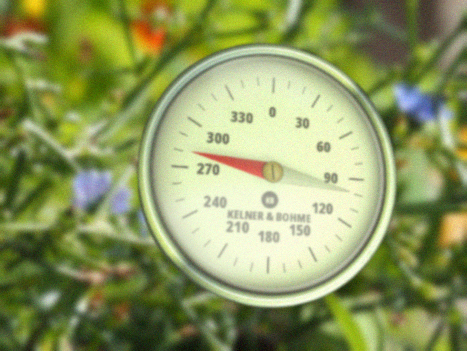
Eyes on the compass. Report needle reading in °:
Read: 280 °
